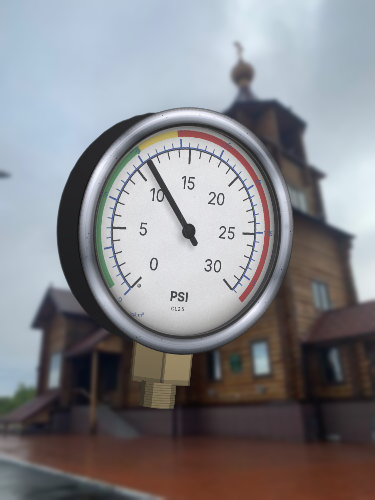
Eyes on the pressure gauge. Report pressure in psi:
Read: 11 psi
